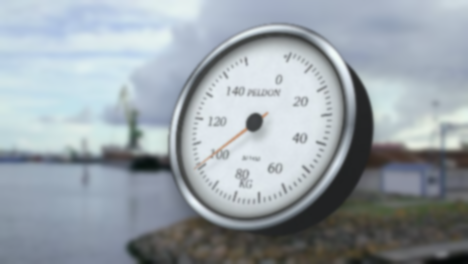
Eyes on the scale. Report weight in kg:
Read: 100 kg
